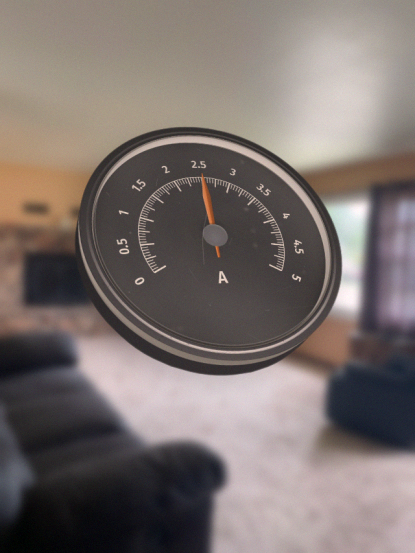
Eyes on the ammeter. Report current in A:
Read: 2.5 A
